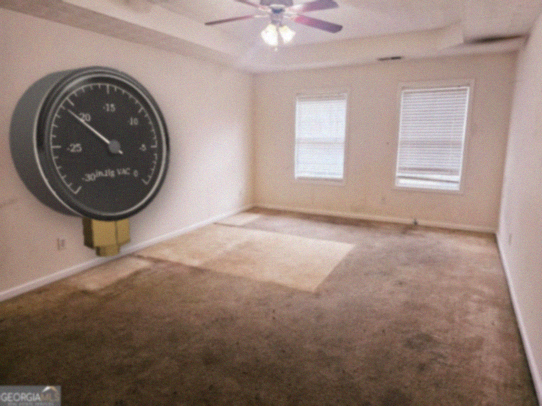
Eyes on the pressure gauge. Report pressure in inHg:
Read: -21 inHg
